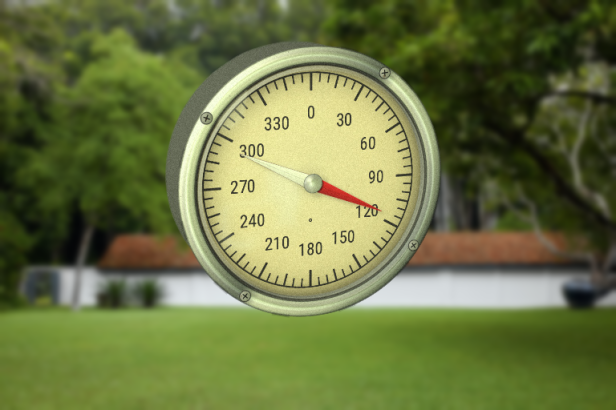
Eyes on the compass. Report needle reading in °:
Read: 115 °
